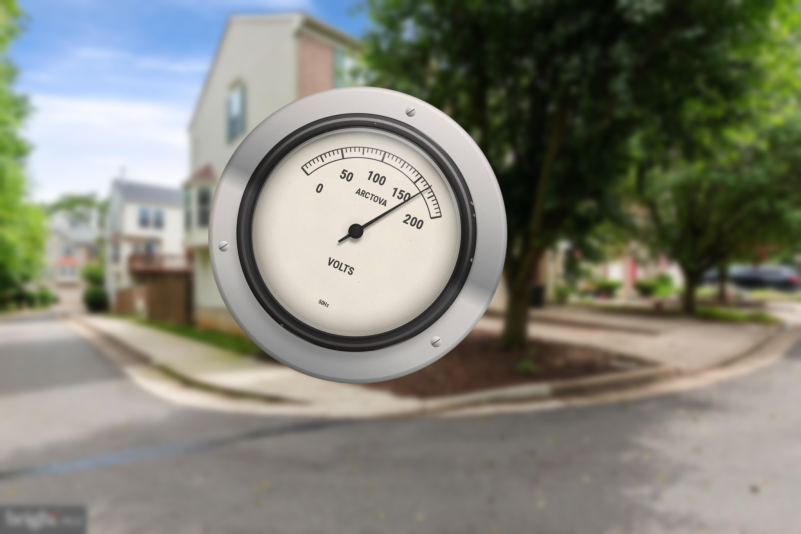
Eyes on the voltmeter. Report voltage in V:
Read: 165 V
